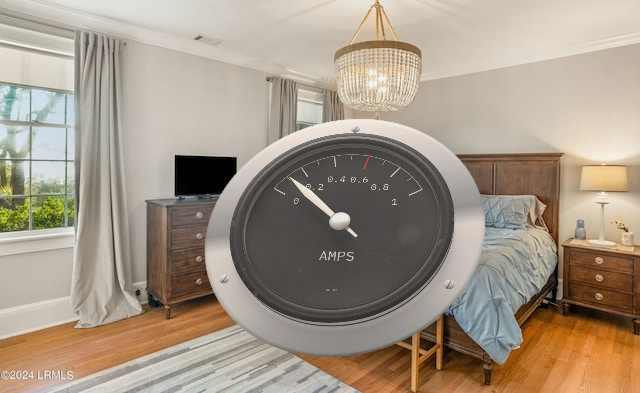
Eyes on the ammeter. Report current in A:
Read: 0.1 A
